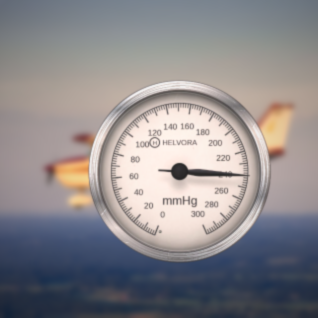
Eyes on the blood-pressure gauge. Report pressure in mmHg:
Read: 240 mmHg
